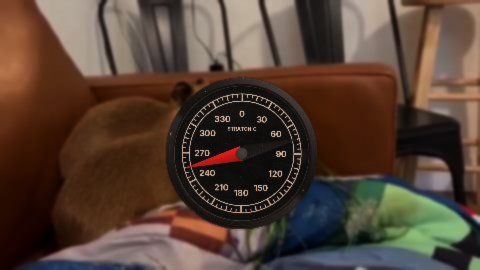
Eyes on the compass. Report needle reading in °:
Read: 255 °
